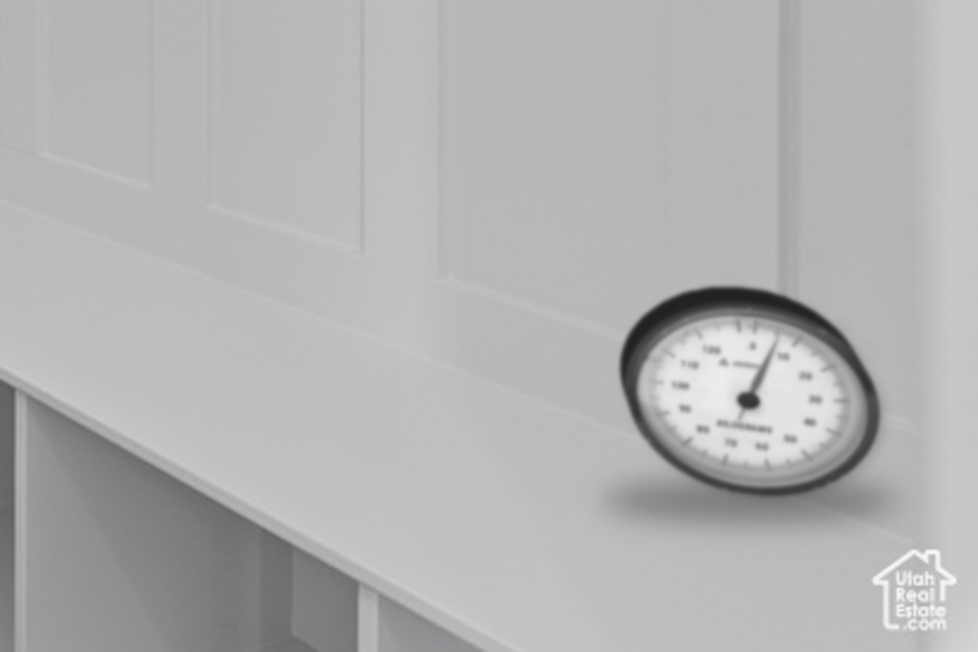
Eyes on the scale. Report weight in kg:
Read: 5 kg
